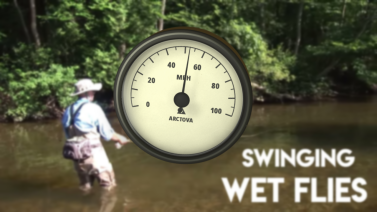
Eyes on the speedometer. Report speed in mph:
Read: 52.5 mph
